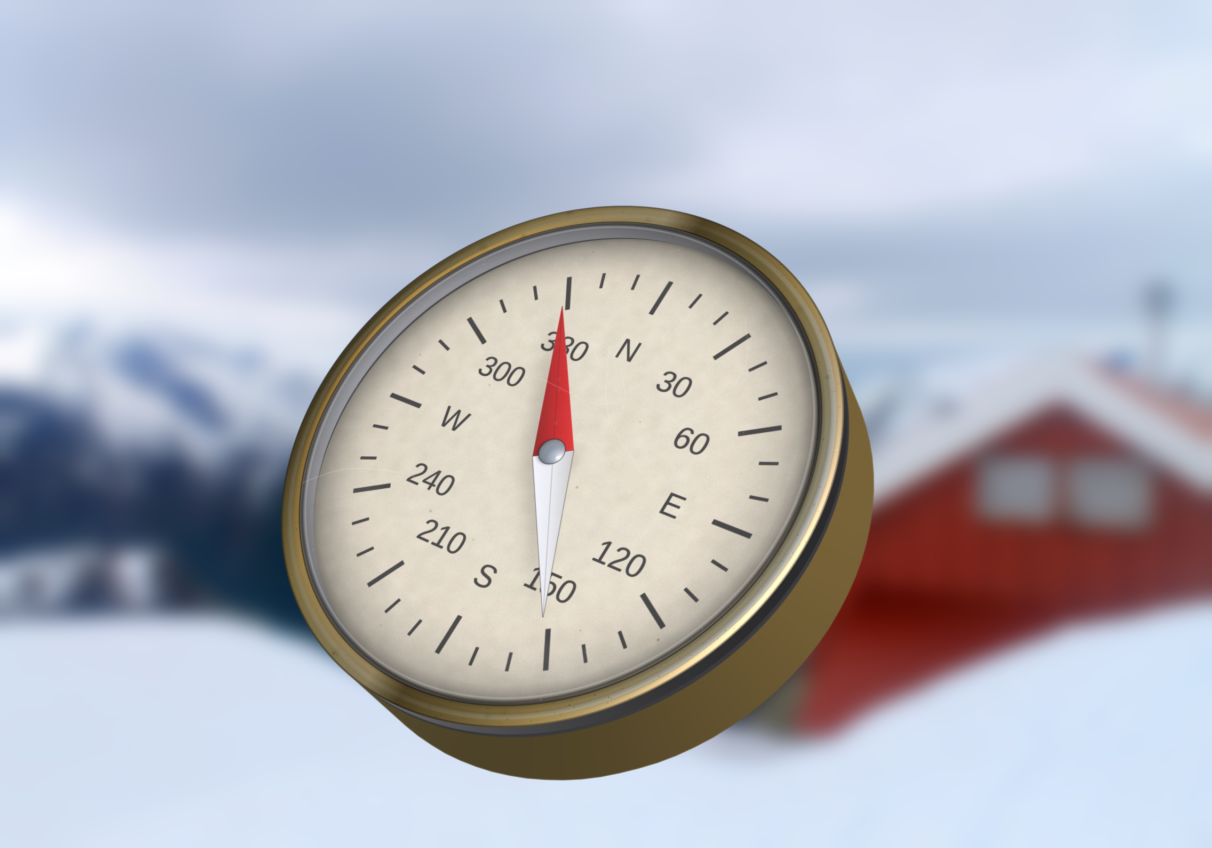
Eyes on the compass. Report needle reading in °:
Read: 330 °
